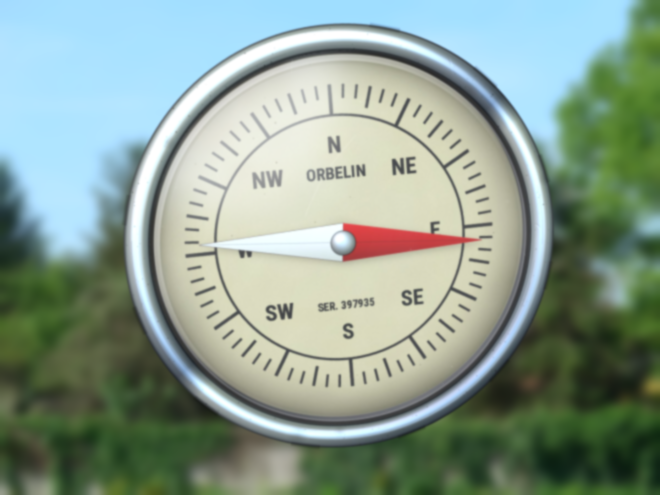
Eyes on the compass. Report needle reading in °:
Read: 95 °
